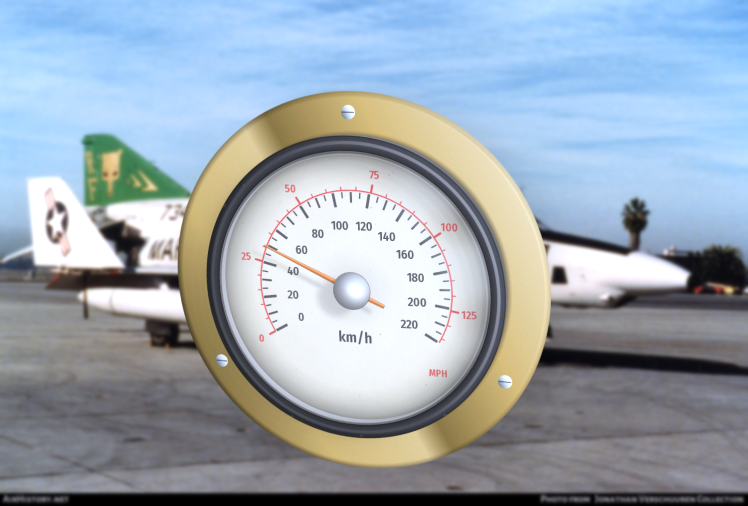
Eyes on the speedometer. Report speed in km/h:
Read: 50 km/h
